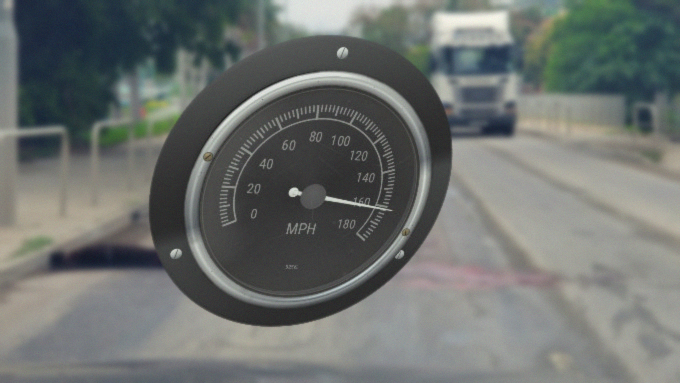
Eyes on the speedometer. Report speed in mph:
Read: 160 mph
